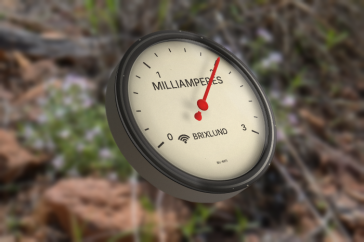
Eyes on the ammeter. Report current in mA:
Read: 2 mA
